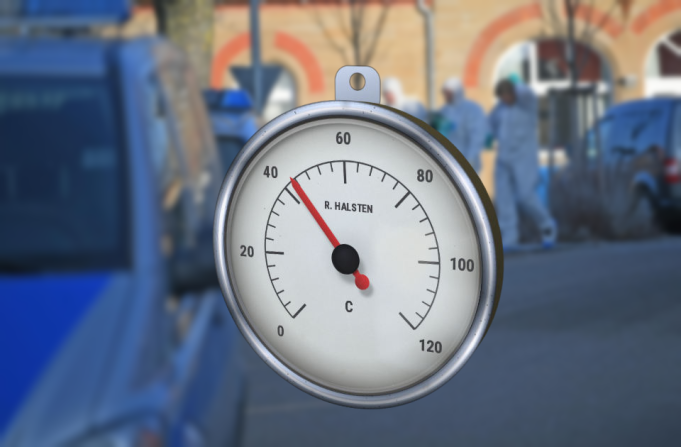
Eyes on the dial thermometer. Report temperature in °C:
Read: 44 °C
